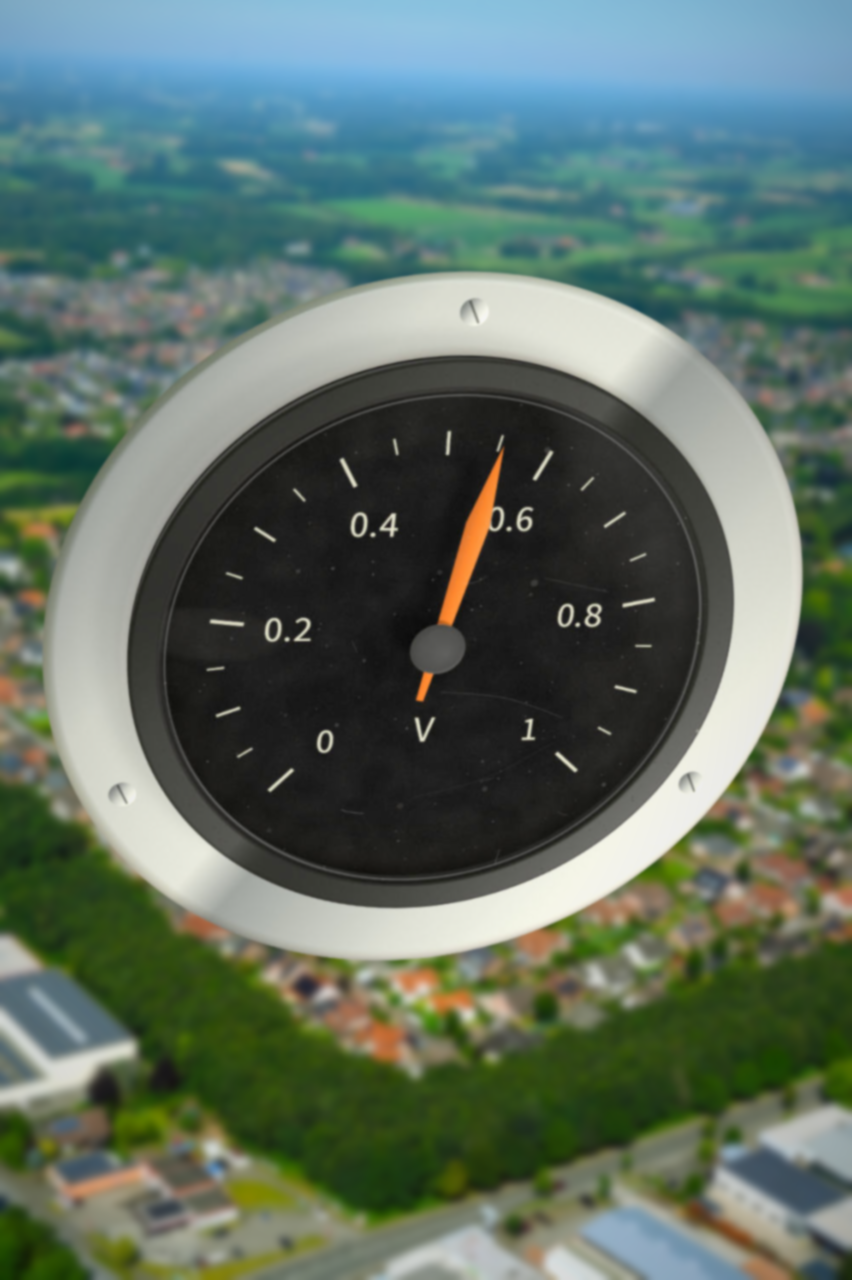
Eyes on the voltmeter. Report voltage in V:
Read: 0.55 V
